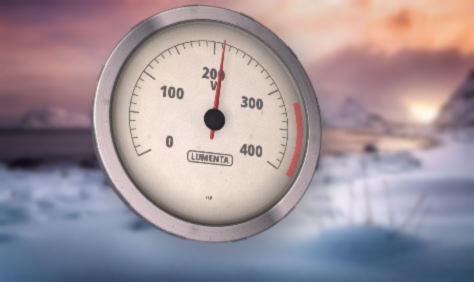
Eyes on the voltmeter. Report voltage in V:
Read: 210 V
